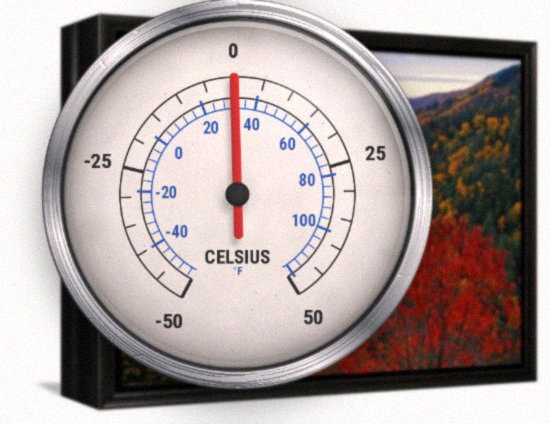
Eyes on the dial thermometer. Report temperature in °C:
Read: 0 °C
